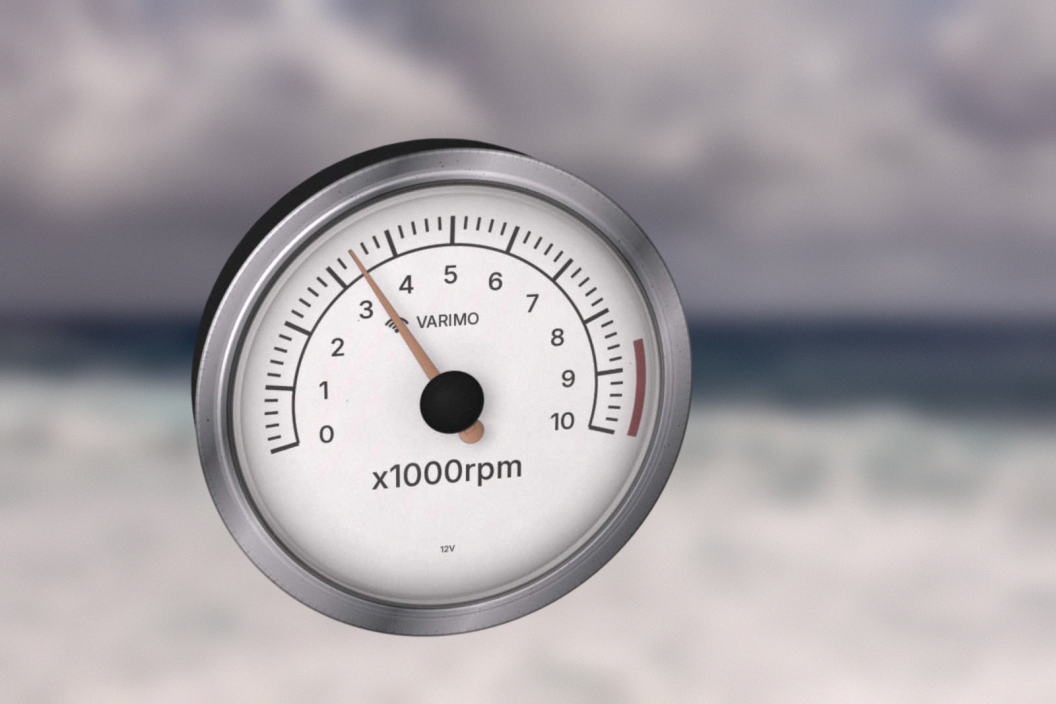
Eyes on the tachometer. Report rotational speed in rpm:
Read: 3400 rpm
